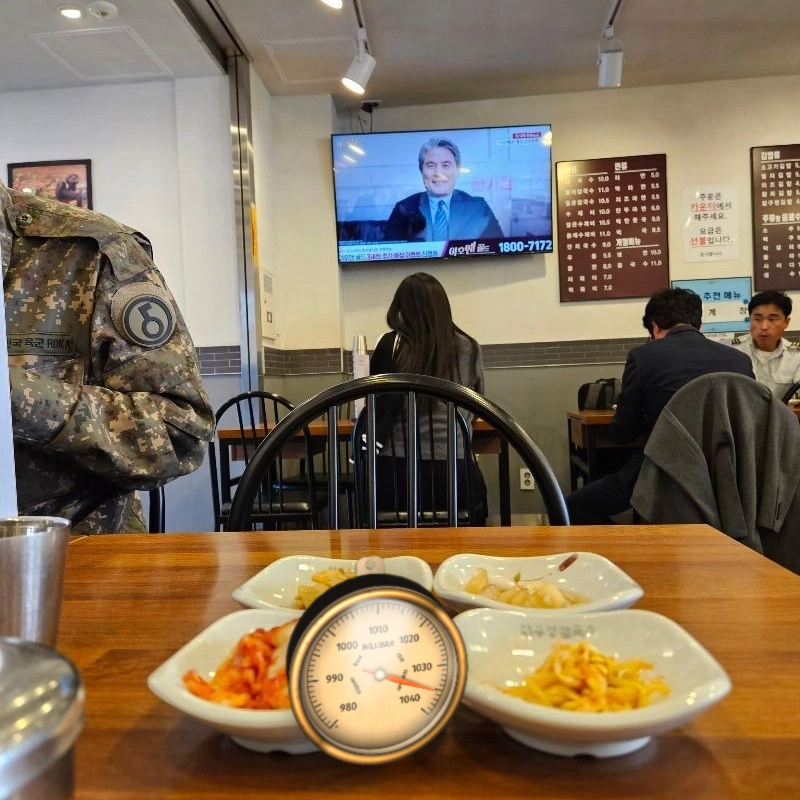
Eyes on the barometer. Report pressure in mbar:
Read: 1035 mbar
